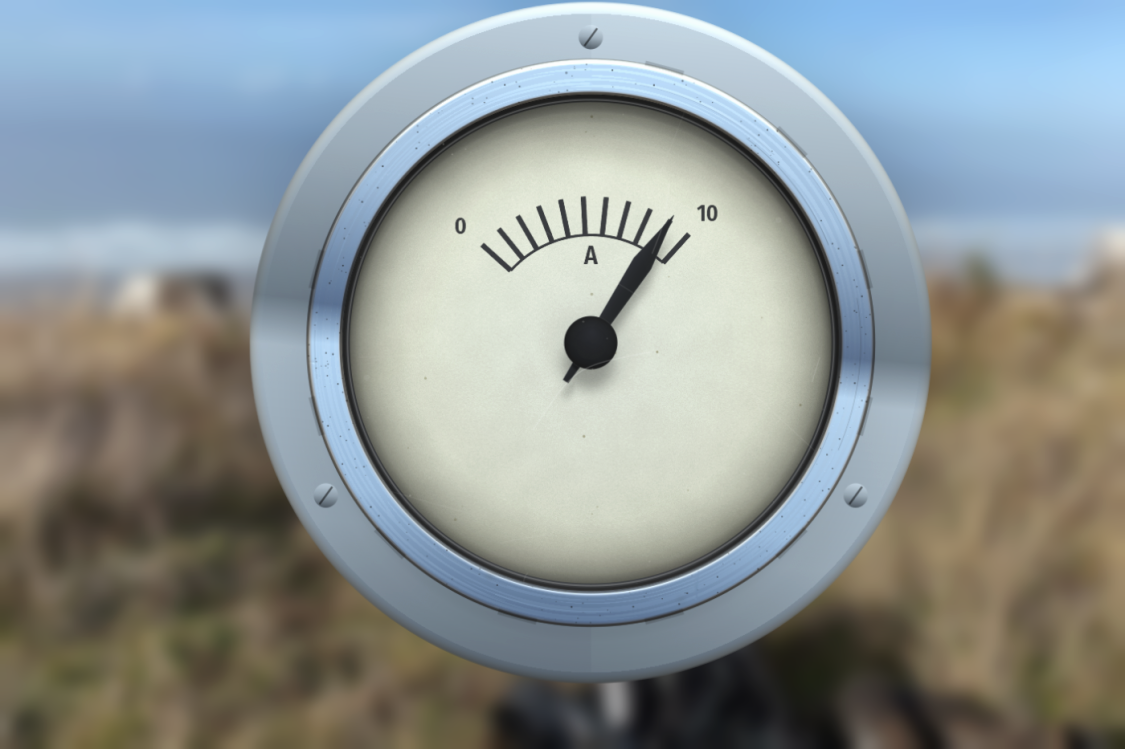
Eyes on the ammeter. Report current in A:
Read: 9 A
